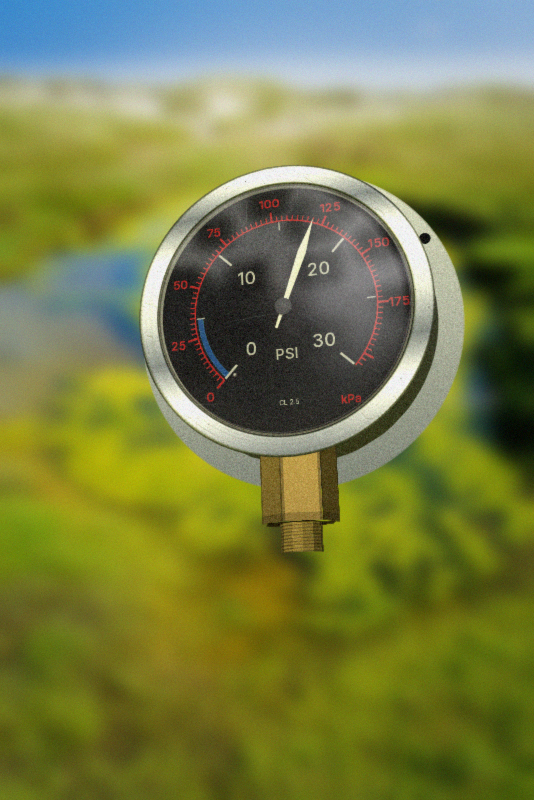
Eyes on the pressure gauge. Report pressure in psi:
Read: 17.5 psi
